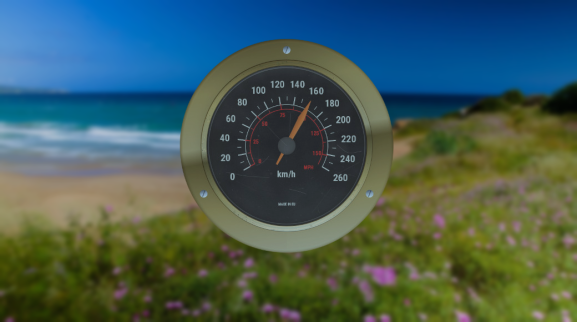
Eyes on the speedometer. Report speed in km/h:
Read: 160 km/h
